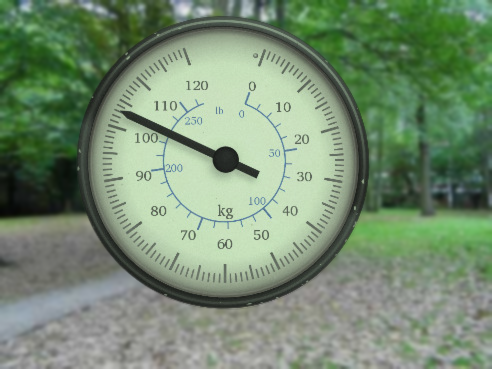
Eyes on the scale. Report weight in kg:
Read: 103 kg
